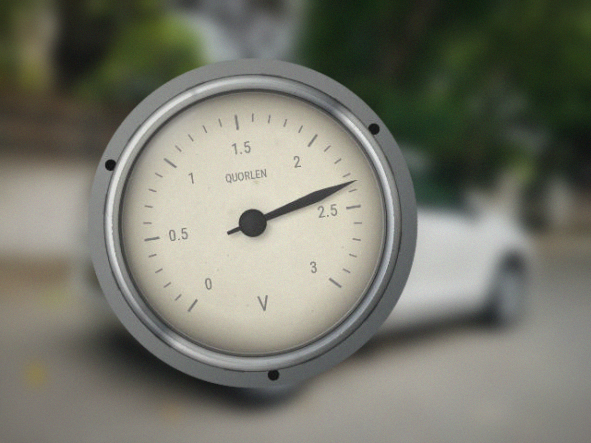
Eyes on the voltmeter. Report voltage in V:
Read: 2.35 V
